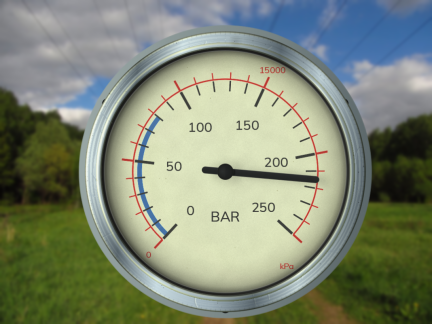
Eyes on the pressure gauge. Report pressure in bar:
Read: 215 bar
